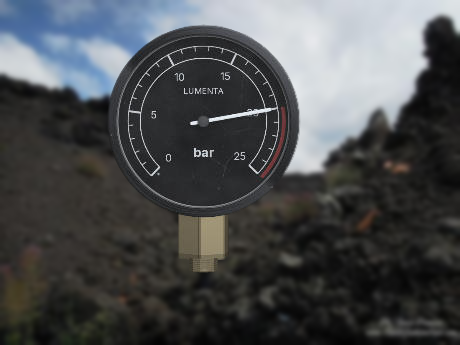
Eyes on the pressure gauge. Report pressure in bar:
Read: 20 bar
